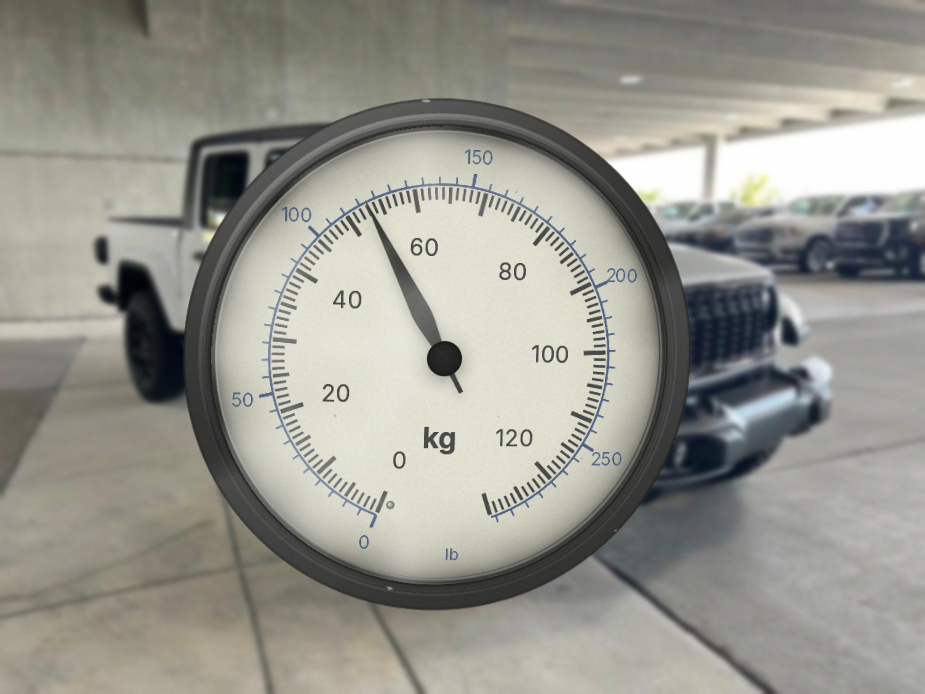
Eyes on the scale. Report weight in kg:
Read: 53 kg
